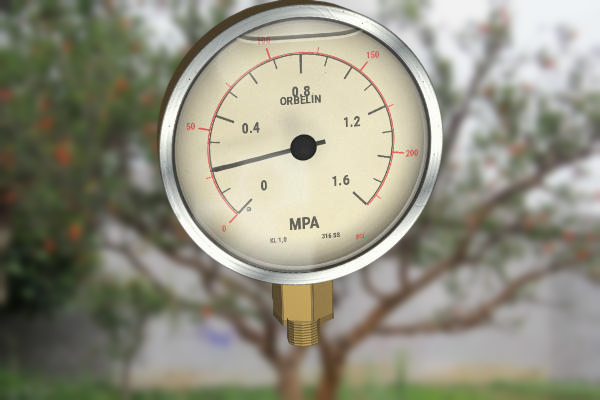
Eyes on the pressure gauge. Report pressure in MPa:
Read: 0.2 MPa
